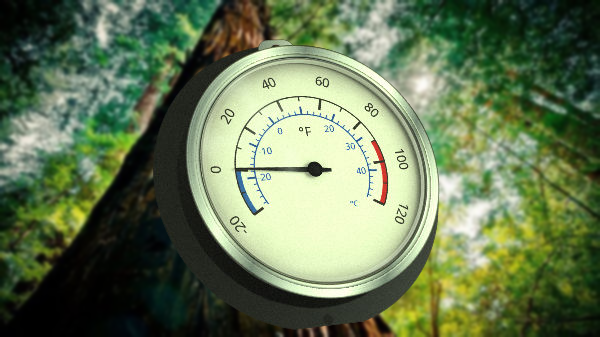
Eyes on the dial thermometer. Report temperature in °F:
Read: 0 °F
